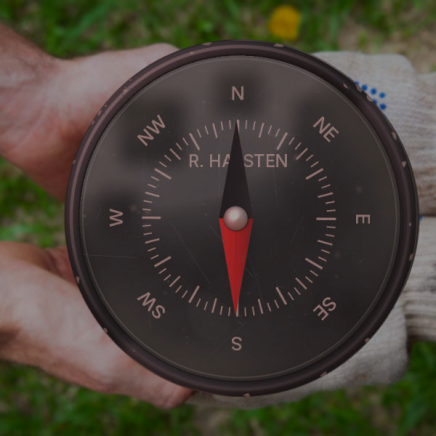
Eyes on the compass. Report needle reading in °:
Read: 180 °
